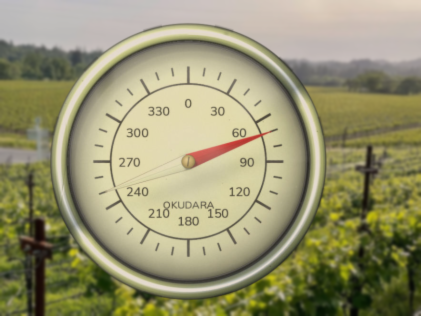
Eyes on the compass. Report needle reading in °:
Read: 70 °
